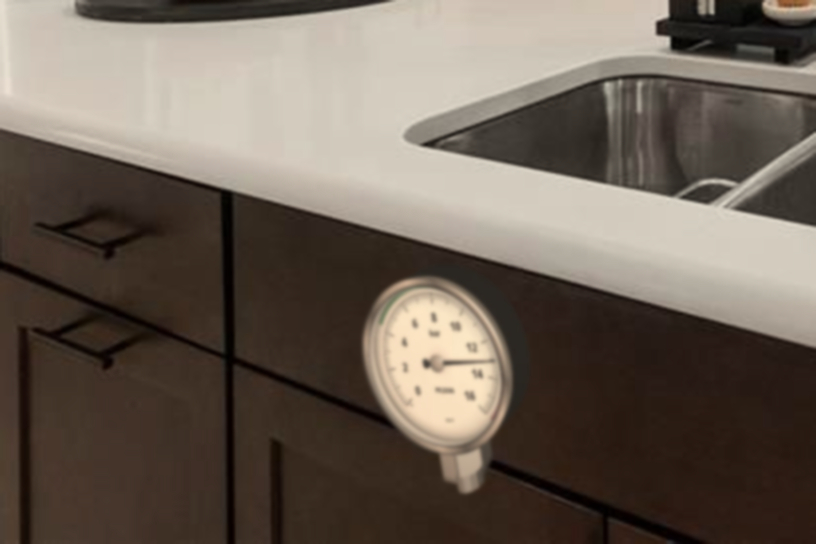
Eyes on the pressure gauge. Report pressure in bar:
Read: 13 bar
